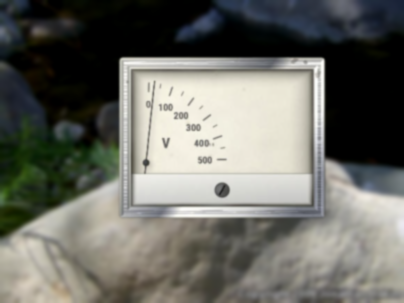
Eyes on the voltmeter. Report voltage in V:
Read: 25 V
